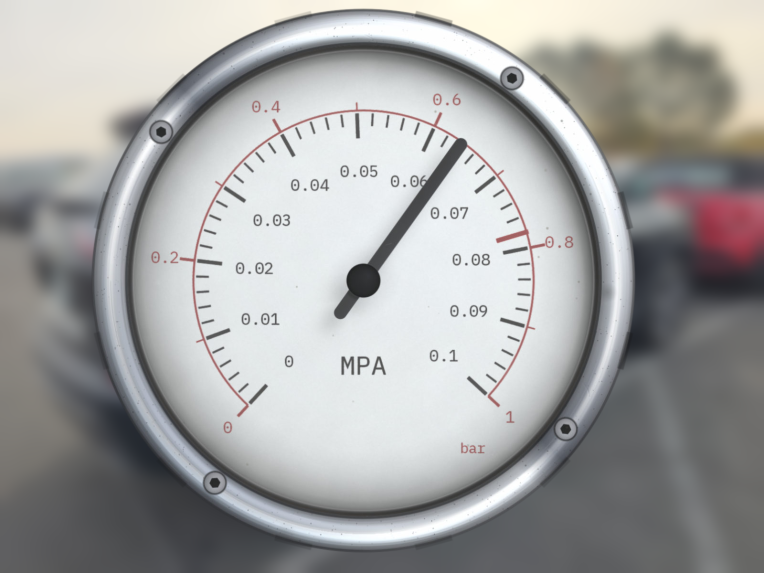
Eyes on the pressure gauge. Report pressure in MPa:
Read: 0.064 MPa
